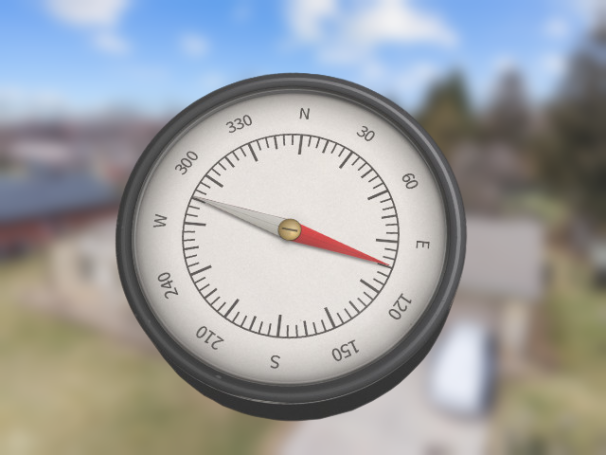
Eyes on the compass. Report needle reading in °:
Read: 105 °
